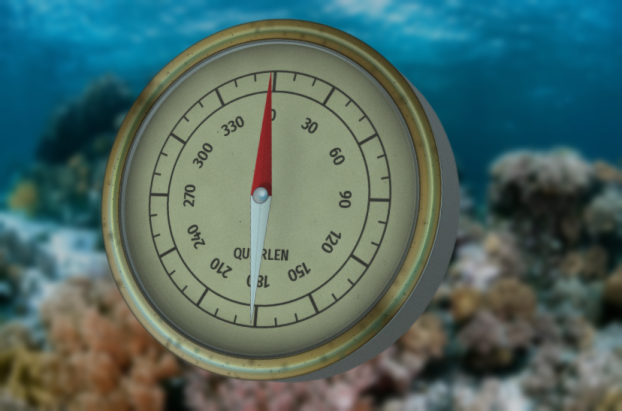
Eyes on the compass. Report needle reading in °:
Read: 0 °
